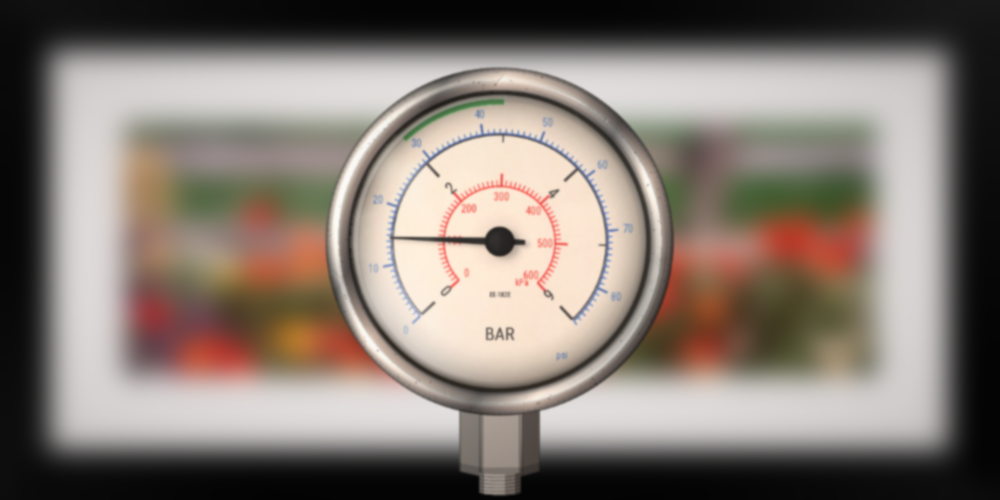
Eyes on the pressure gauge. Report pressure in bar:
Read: 1 bar
